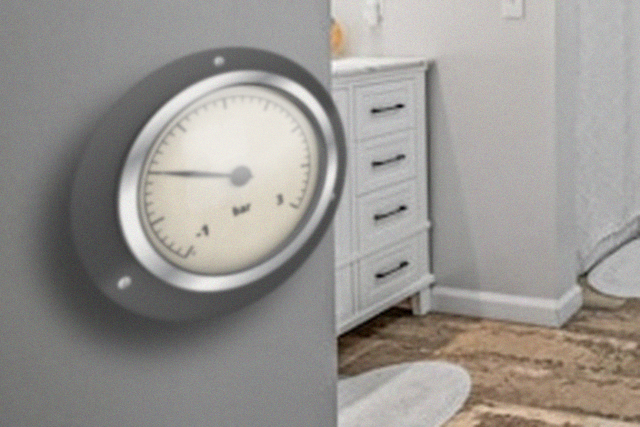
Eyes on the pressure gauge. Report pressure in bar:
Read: 0 bar
